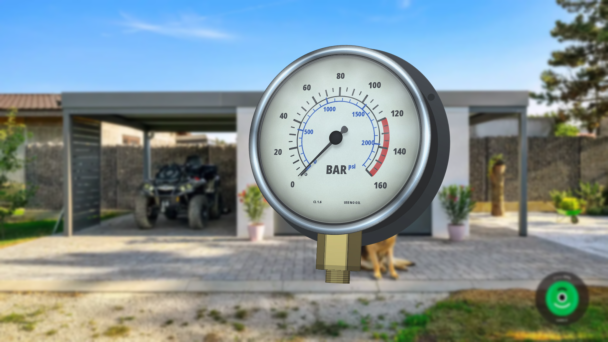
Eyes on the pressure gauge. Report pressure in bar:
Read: 0 bar
